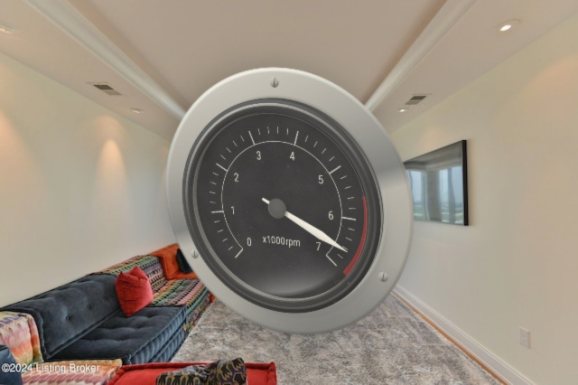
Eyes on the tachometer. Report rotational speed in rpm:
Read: 6600 rpm
